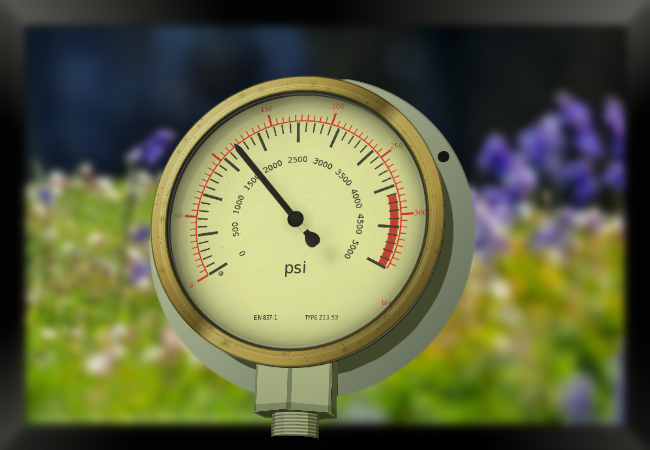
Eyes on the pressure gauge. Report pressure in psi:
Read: 1700 psi
